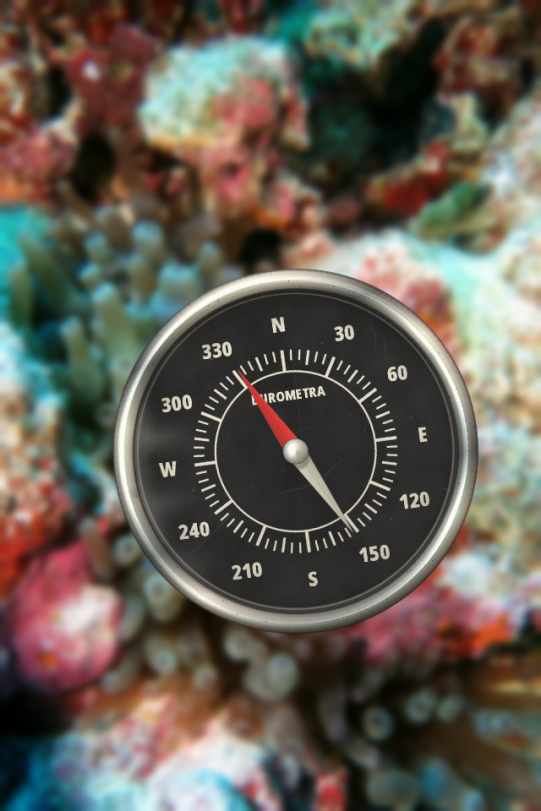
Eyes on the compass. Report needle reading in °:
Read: 332.5 °
